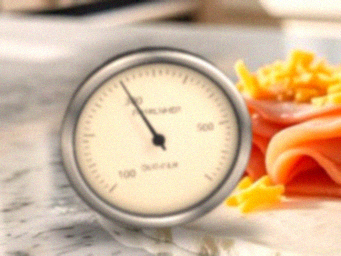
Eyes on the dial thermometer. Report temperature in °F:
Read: 300 °F
